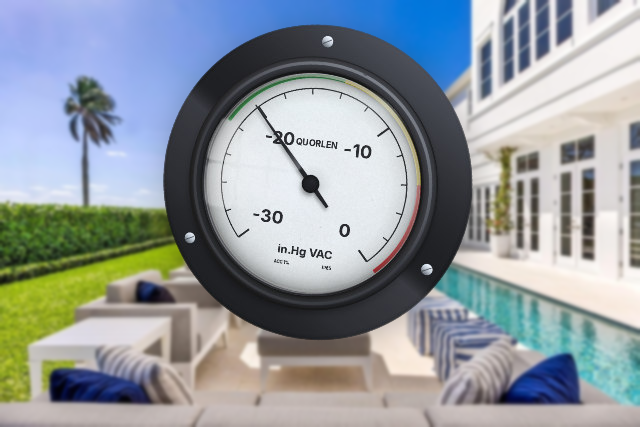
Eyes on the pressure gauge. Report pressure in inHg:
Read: -20 inHg
